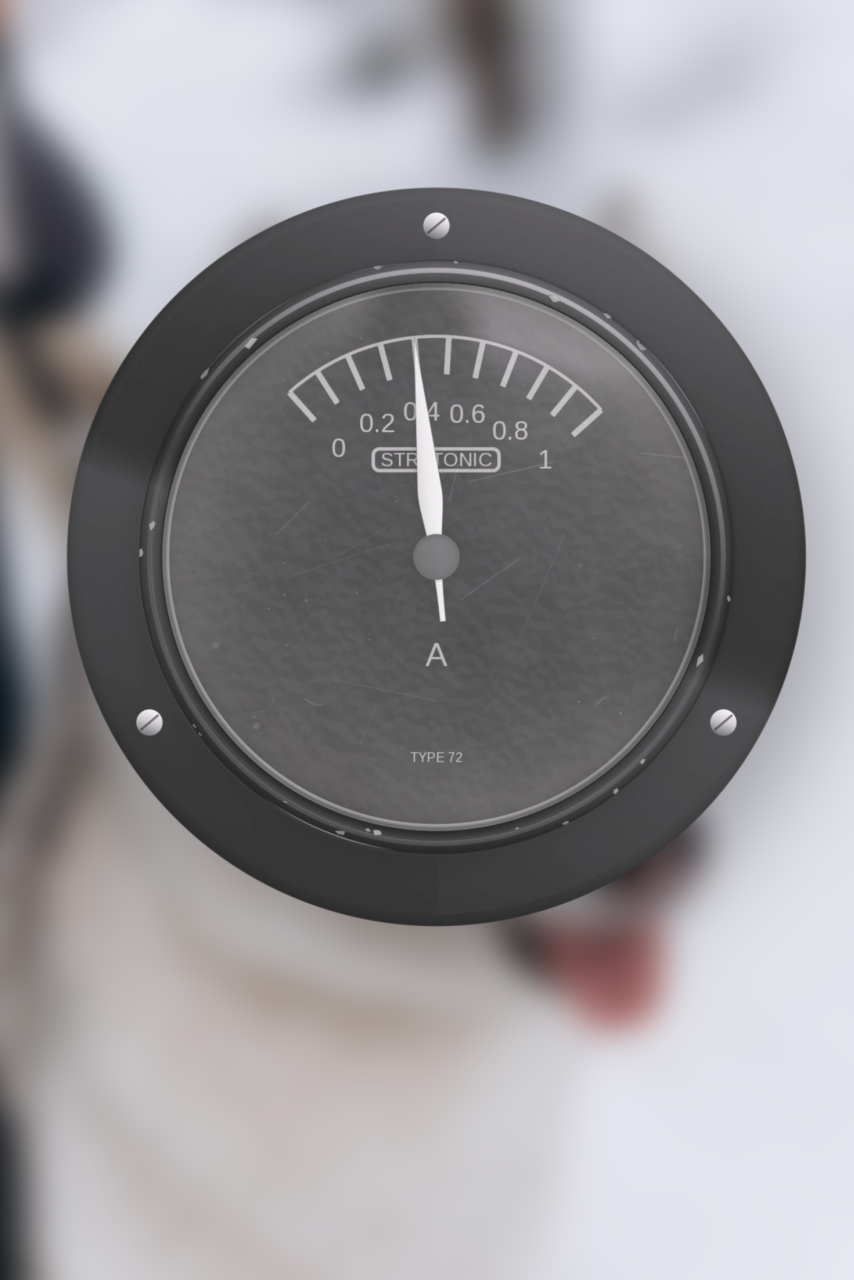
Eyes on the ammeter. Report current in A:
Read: 0.4 A
